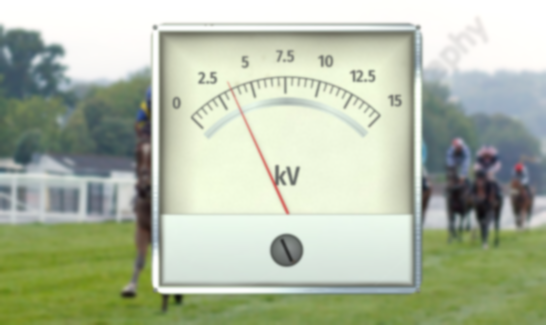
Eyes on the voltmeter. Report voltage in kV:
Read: 3.5 kV
